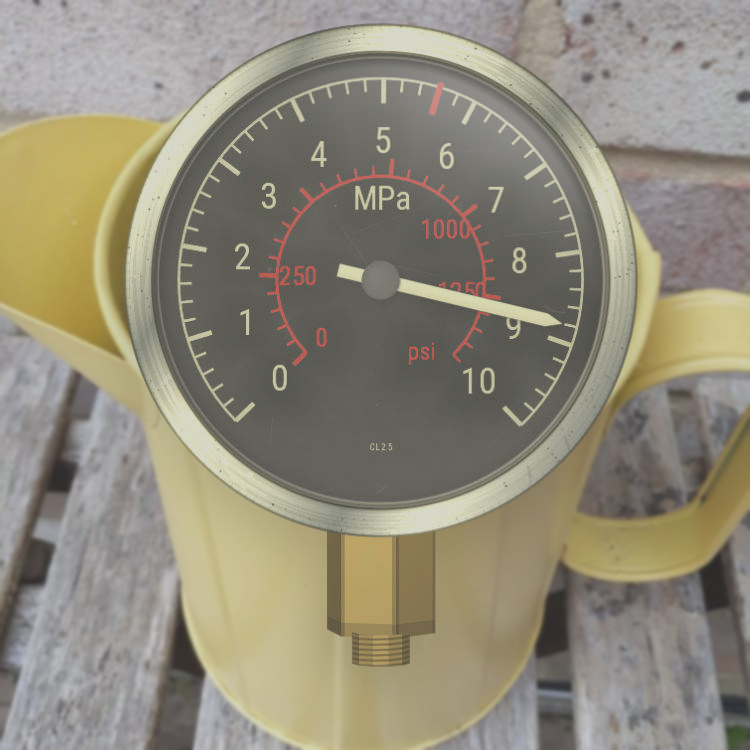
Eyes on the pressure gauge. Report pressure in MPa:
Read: 8.8 MPa
